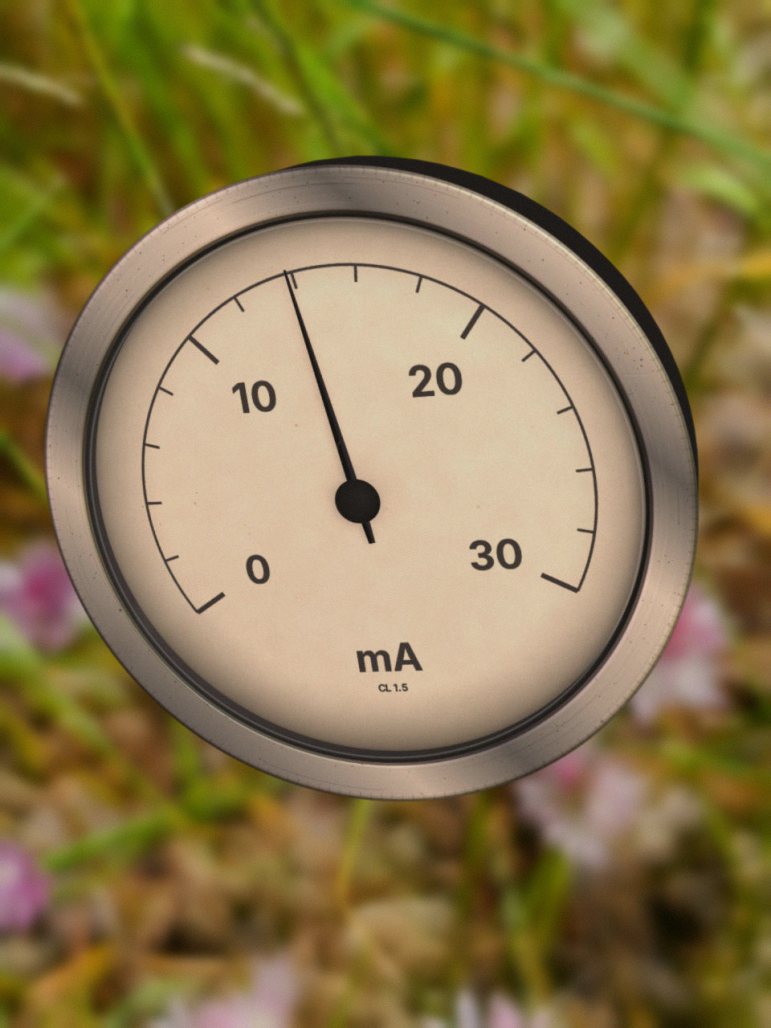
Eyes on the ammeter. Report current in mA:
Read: 14 mA
